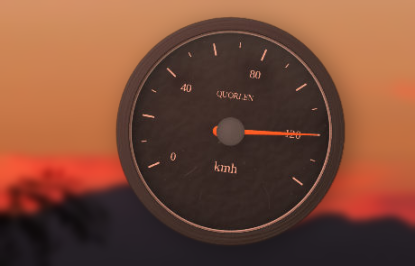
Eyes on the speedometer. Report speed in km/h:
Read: 120 km/h
